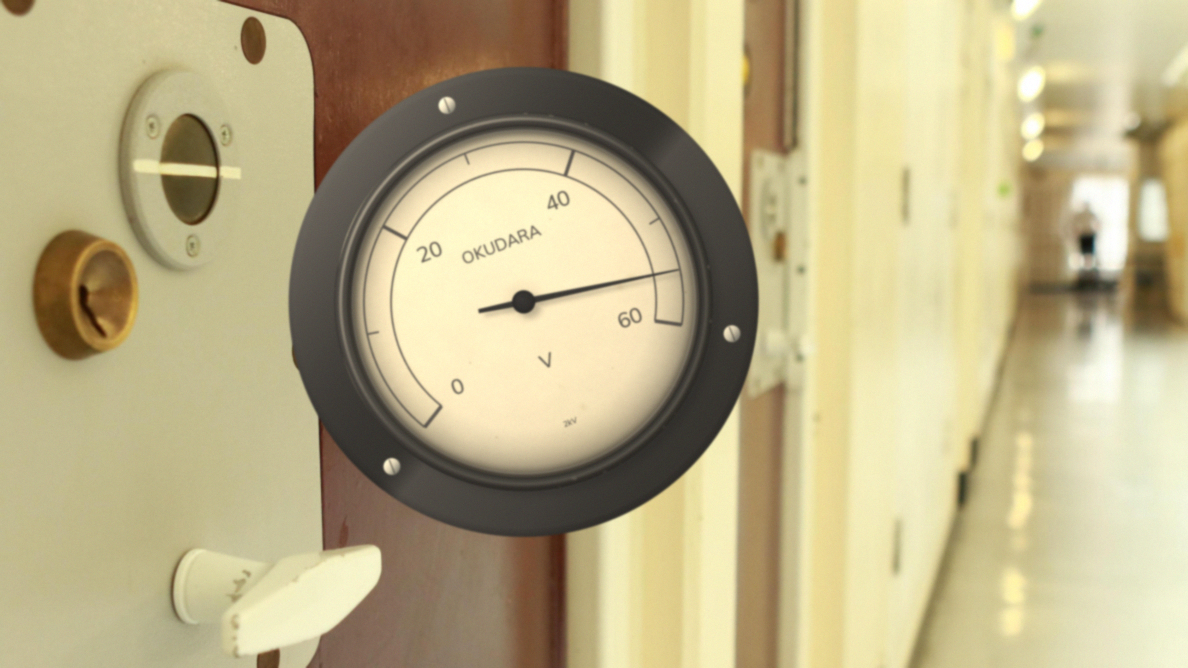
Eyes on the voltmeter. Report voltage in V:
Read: 55 V
